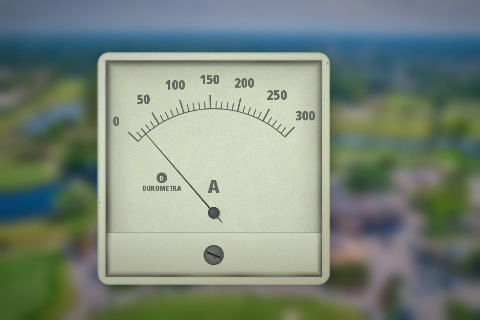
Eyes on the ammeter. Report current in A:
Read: 20 A
